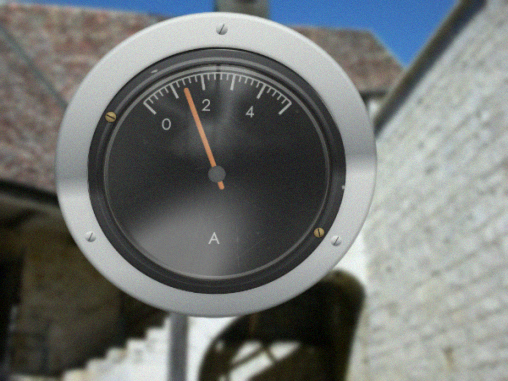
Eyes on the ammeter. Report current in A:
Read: 1.4 A
